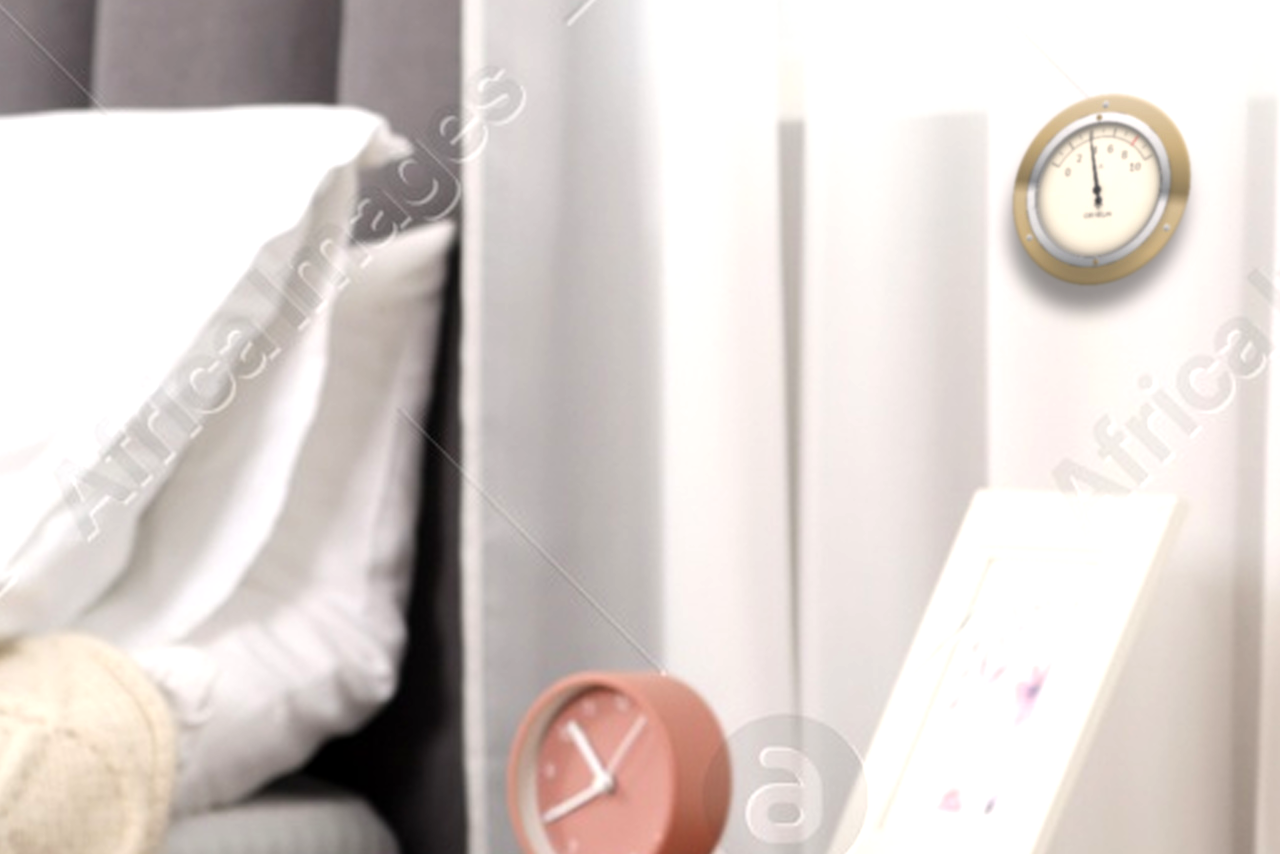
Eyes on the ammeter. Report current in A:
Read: 4 A
